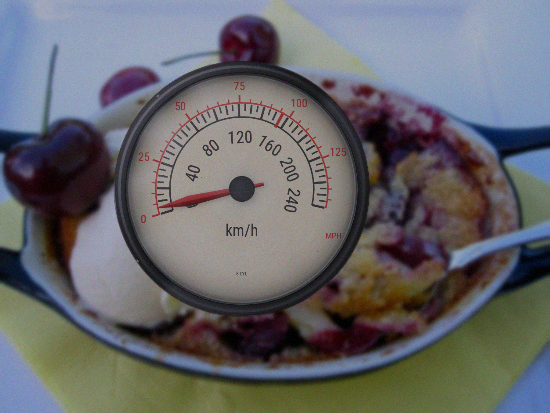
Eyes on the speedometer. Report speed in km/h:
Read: 5 km/h
